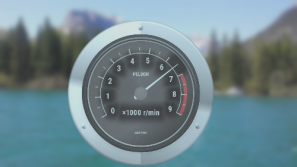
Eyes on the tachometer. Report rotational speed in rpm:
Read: 6500 rpm
